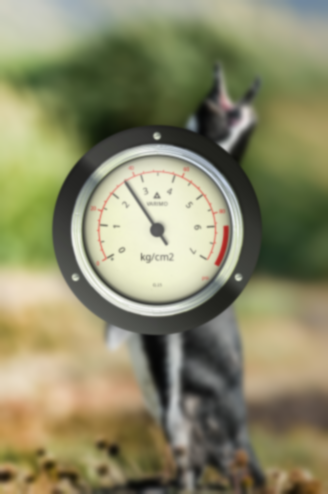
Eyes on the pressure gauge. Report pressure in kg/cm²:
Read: 2.5 kg/cm²
